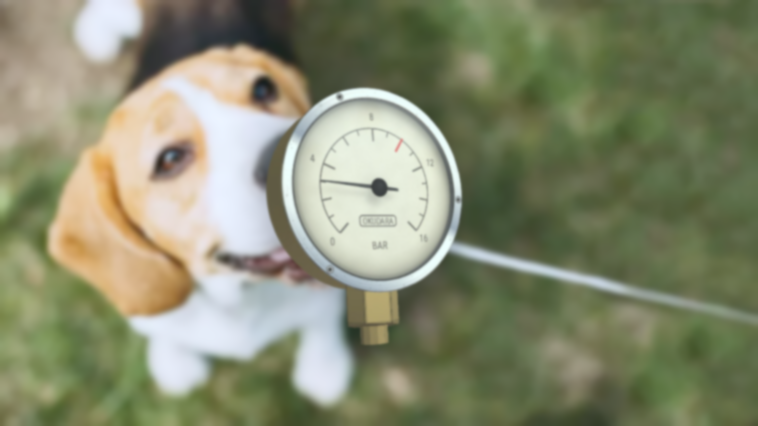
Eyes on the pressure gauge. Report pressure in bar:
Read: 3 bar
